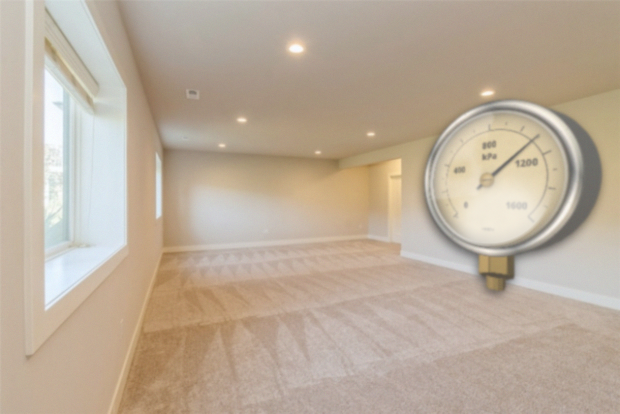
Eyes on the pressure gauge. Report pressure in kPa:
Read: 1100 kPa
